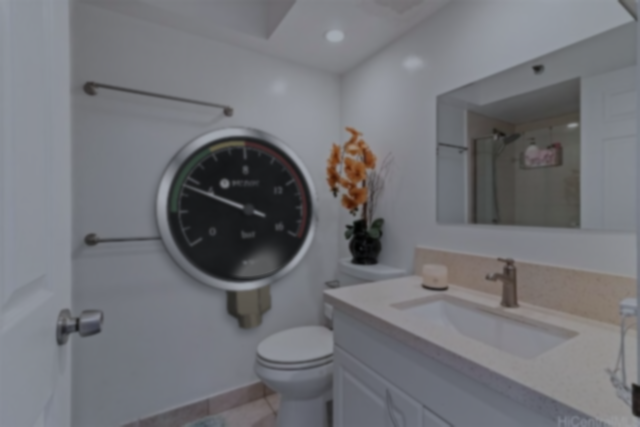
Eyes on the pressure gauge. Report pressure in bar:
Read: 3.5 bar
